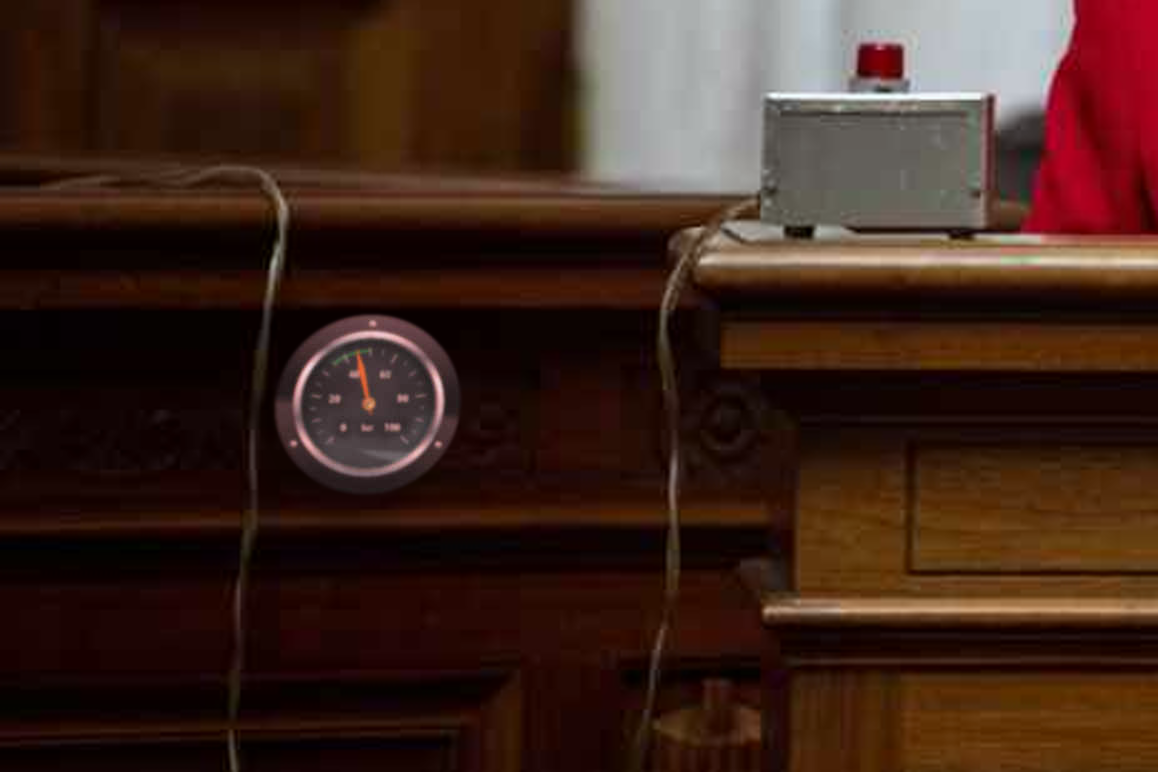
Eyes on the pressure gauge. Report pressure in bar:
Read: 45 bar
